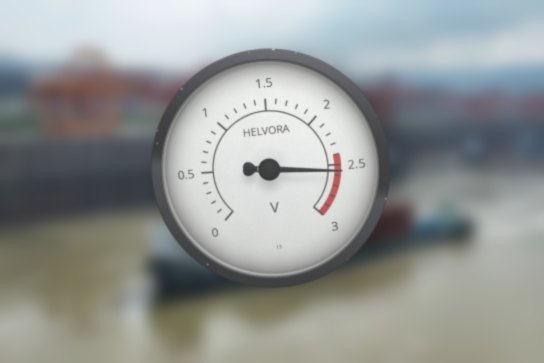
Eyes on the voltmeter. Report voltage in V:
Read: 2.55 V
